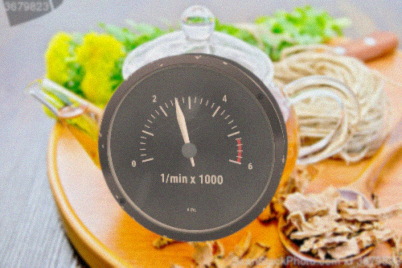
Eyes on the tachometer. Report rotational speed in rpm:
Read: 2600 rpm
